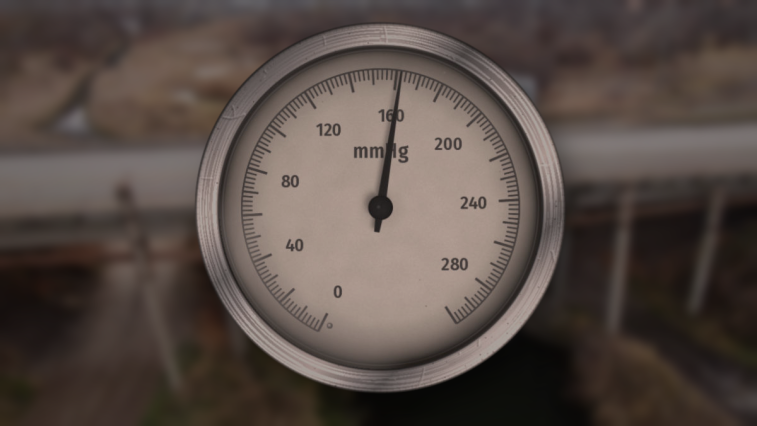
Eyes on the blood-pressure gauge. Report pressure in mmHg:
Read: 162 mmHg
